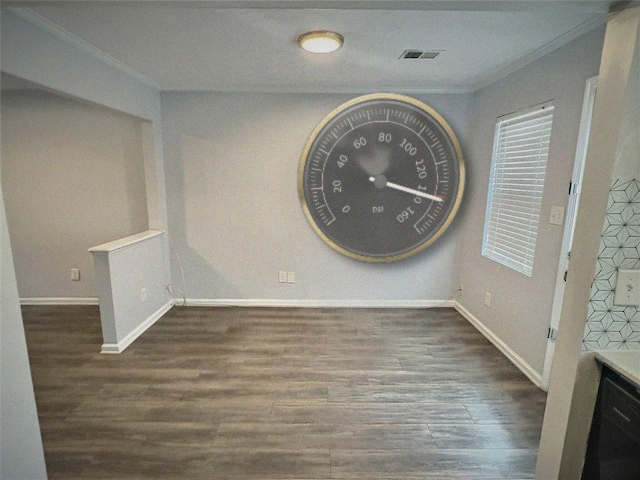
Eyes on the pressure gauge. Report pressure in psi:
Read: 140 psi
